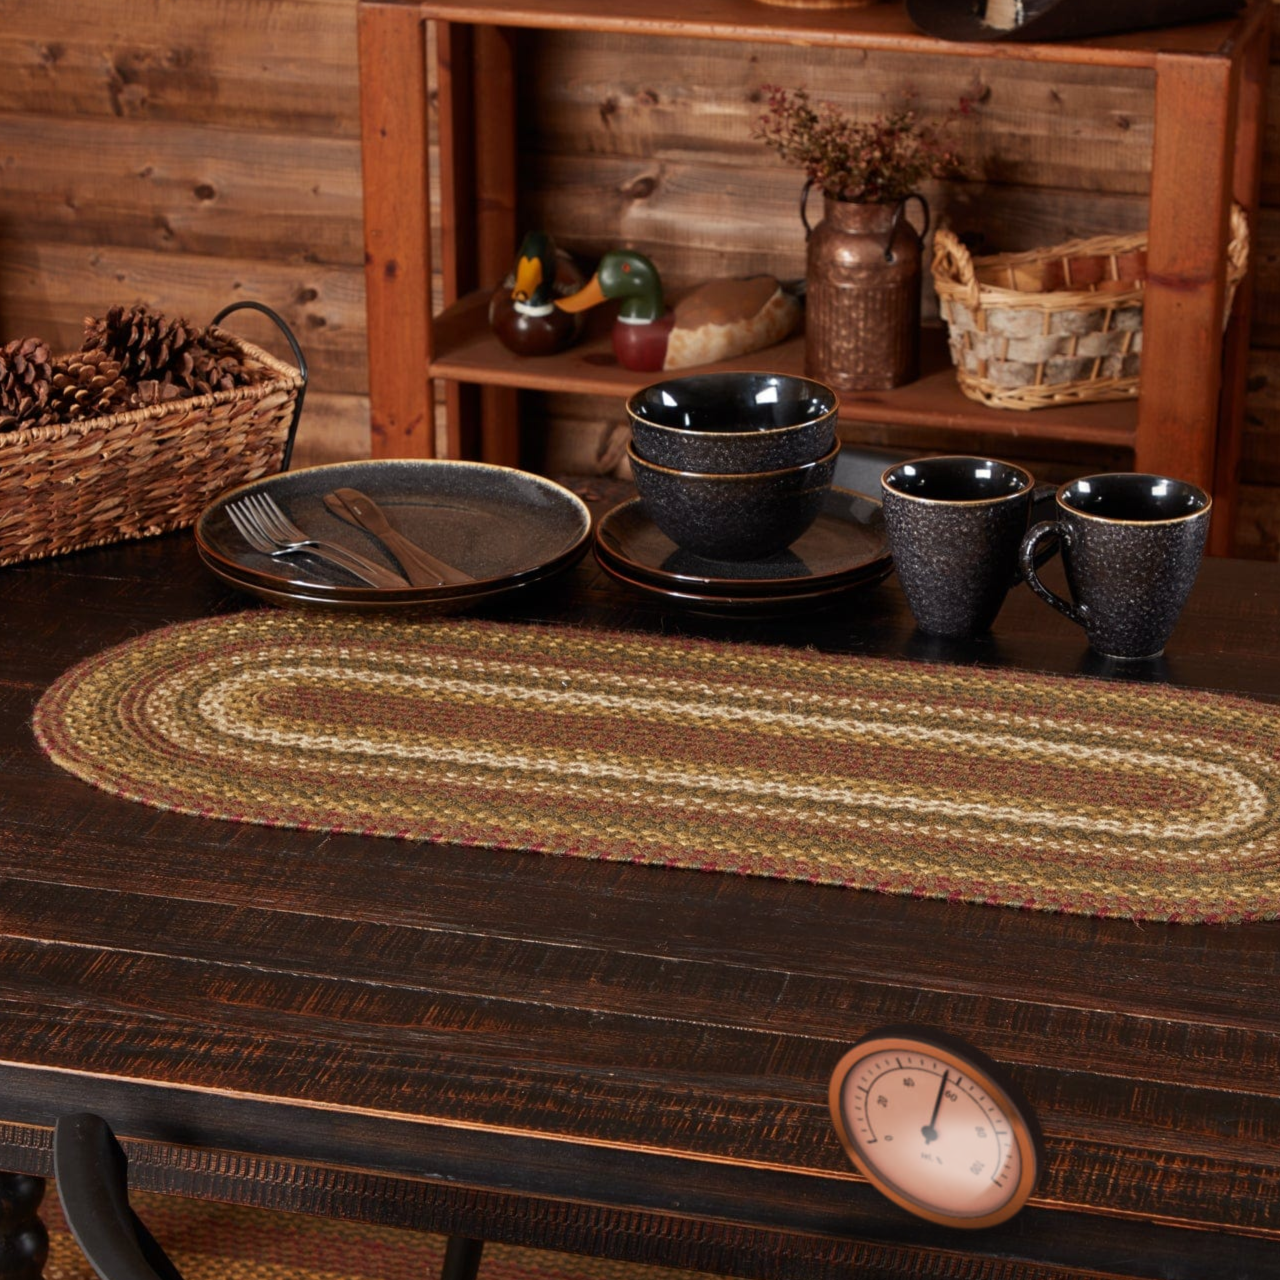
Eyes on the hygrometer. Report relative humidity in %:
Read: 56 %
